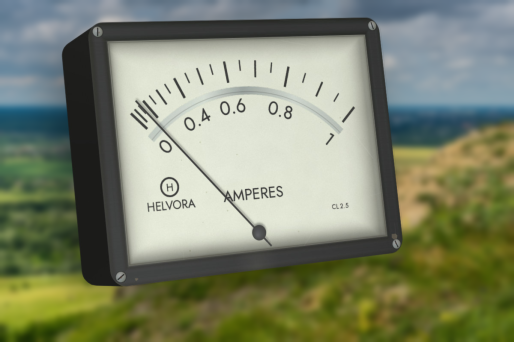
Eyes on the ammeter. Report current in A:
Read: 0.15 A
